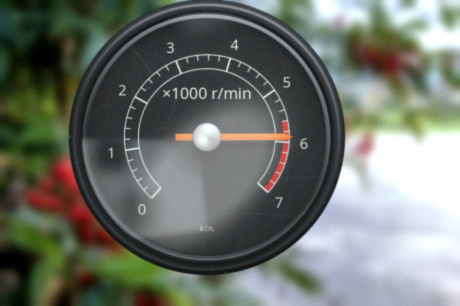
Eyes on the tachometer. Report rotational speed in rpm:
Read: 5900 rpm
